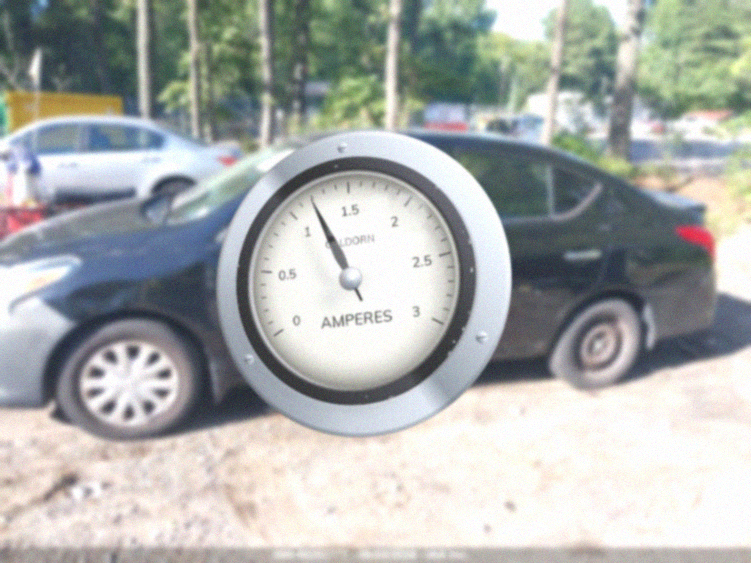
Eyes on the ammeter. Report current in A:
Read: 1.2 A
